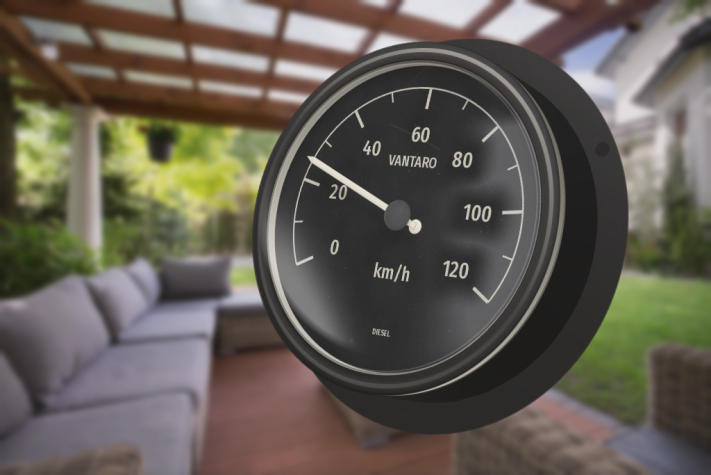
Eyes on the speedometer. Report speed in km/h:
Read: 25 km/h
